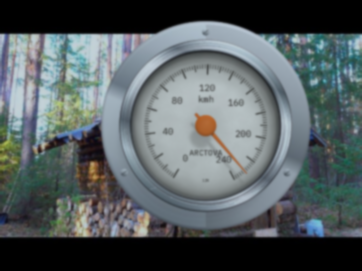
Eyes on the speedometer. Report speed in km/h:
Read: 230 km/h
